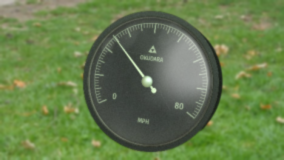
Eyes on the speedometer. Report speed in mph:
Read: 25 mph
